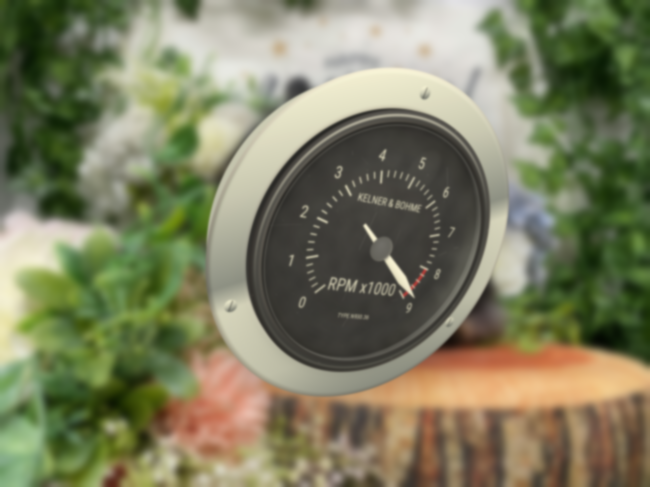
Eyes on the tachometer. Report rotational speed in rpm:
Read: 8800 rpm
